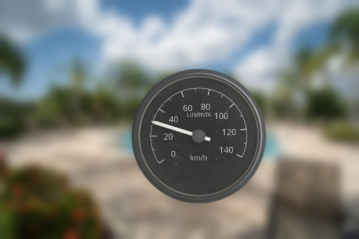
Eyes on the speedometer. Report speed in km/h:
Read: 30 km/h
